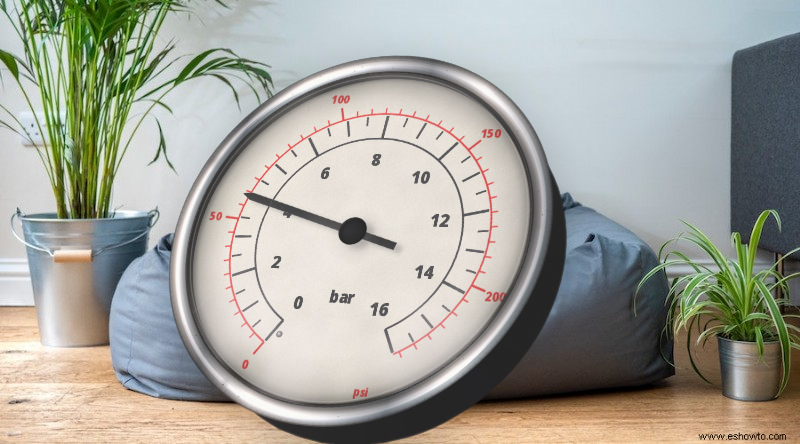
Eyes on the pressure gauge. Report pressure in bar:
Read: 4 bar
